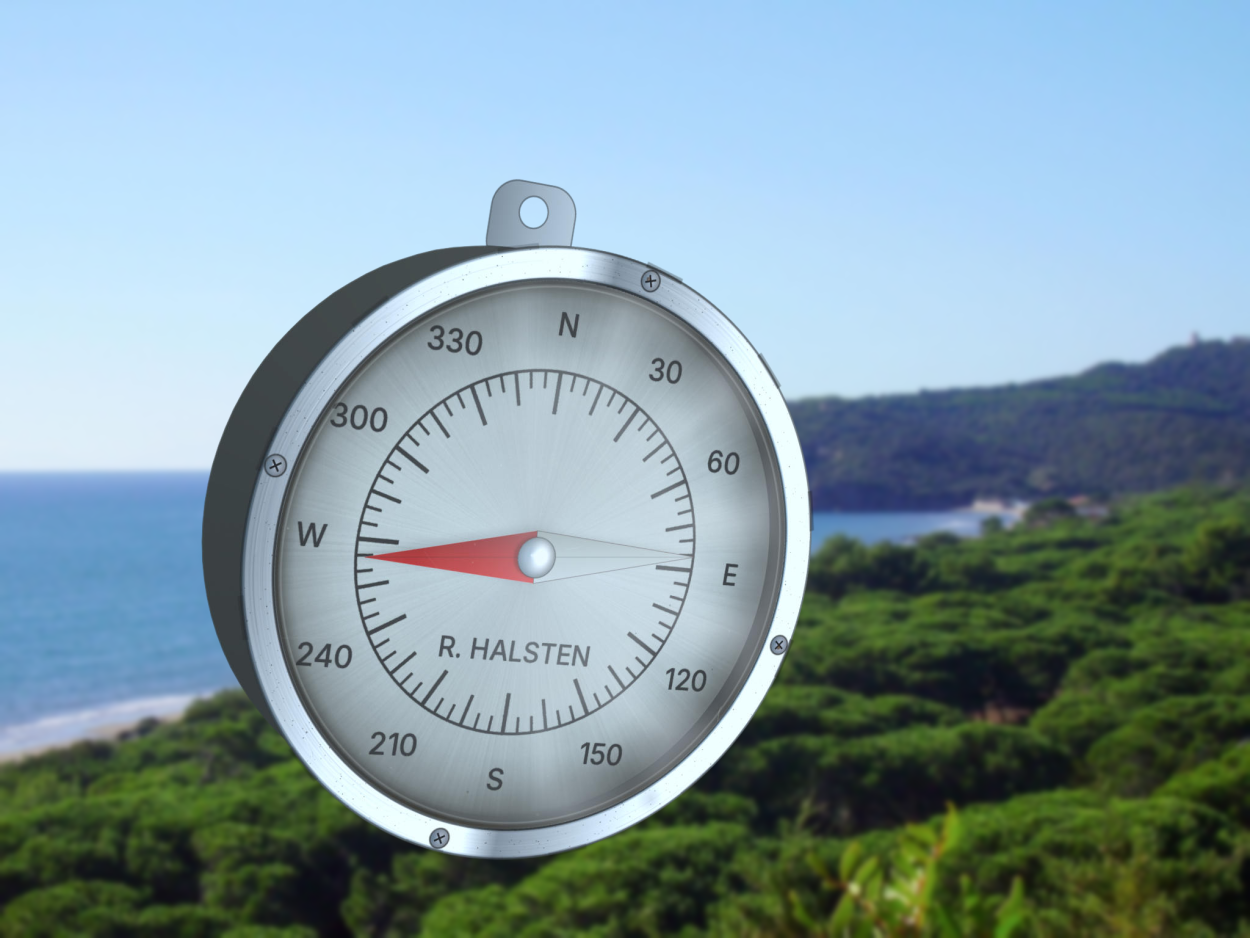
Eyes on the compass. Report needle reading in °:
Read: 265 °
